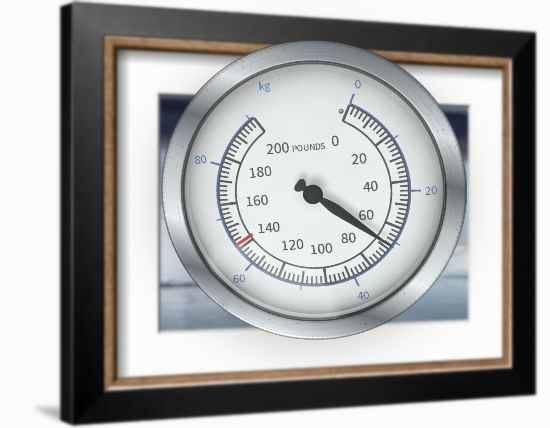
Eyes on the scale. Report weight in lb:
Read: 68 lb
